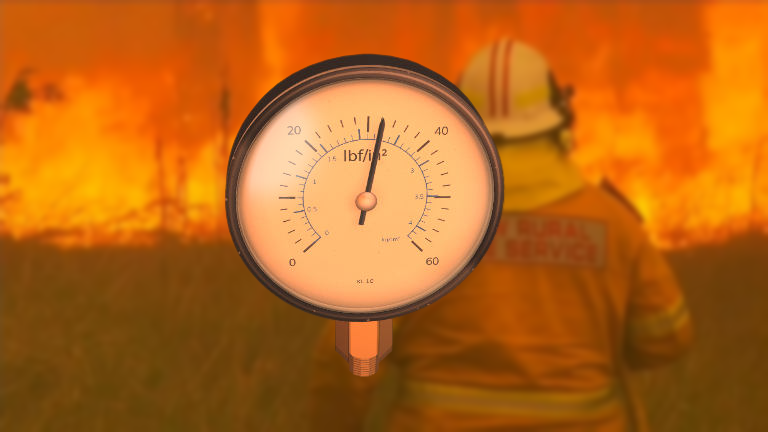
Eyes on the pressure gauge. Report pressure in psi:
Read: 32 psi
